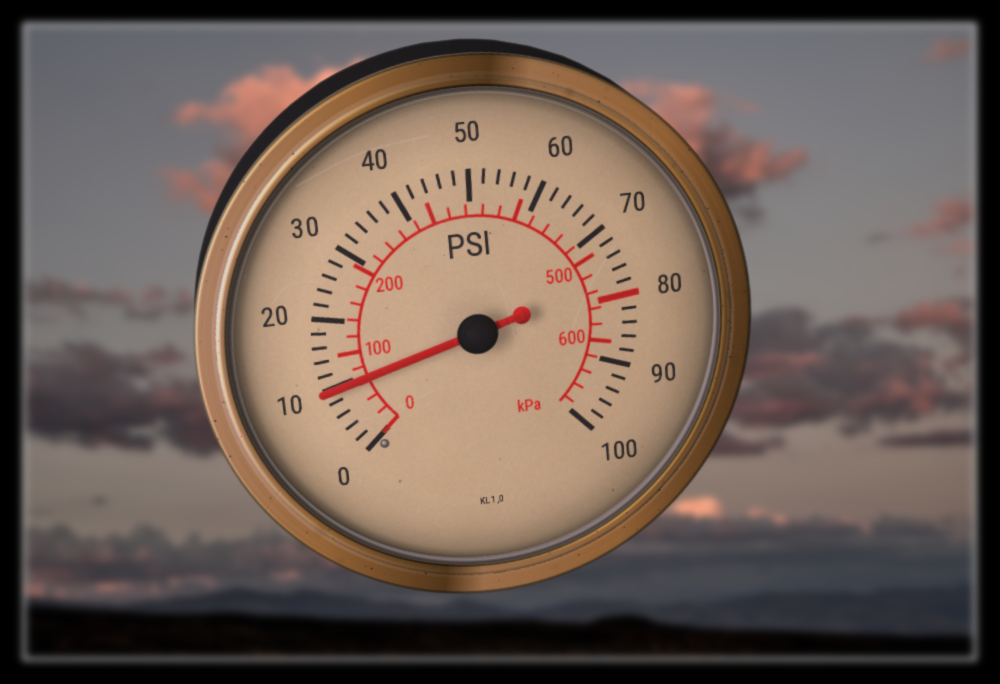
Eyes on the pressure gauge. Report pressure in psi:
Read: 10 psi
